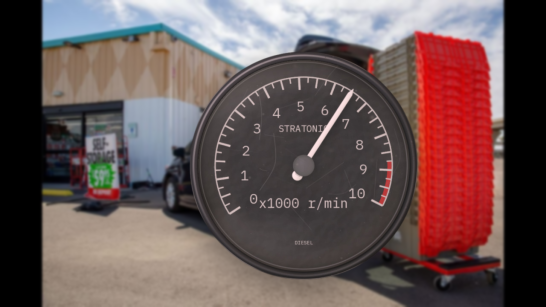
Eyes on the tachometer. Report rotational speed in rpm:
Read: 6500 rpm
